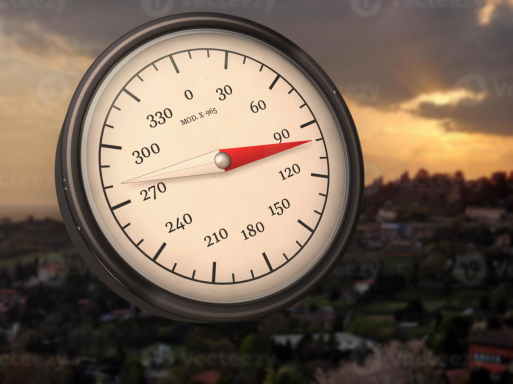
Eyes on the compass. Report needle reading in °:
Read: 100 °
